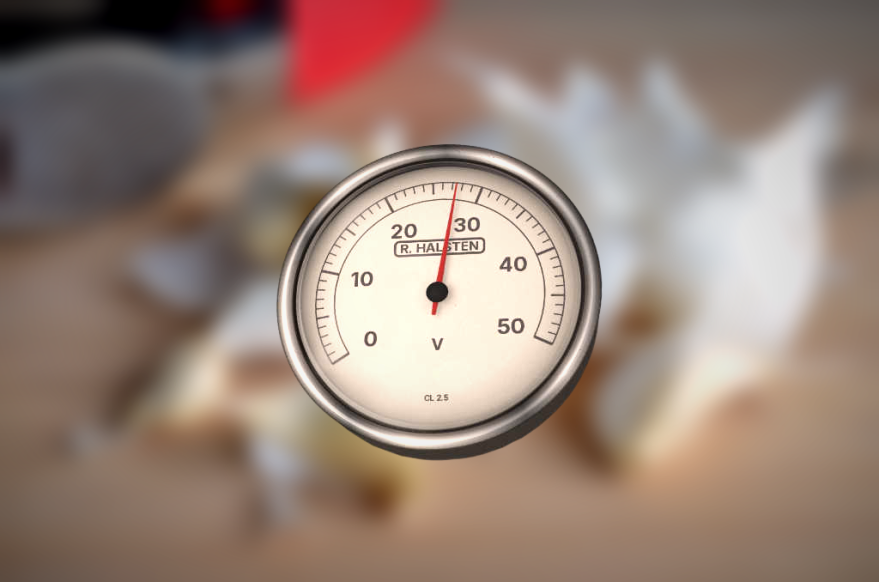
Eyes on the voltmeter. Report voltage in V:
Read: 27.5 V
